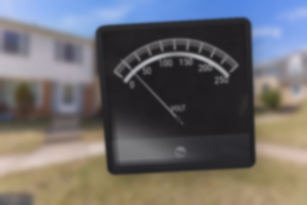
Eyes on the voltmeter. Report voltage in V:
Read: 25 V
